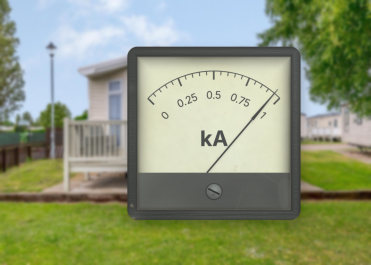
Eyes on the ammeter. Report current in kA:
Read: 0.95 kA
